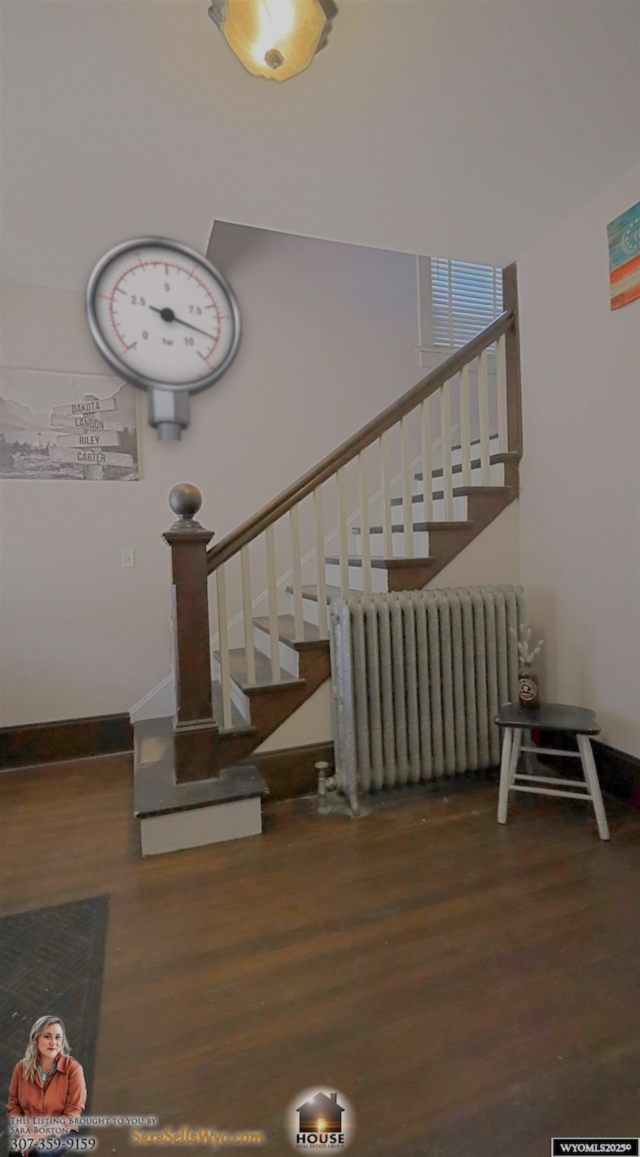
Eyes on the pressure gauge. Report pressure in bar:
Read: 9 bar
